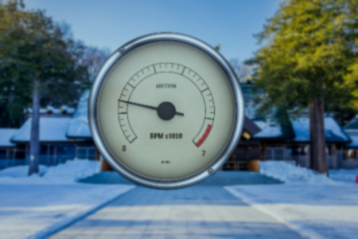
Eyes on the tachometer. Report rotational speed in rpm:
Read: 1400 rpm
